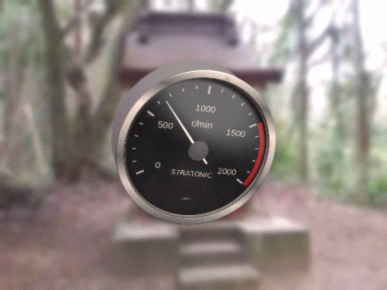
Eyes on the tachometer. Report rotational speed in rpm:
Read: 650 rpm
